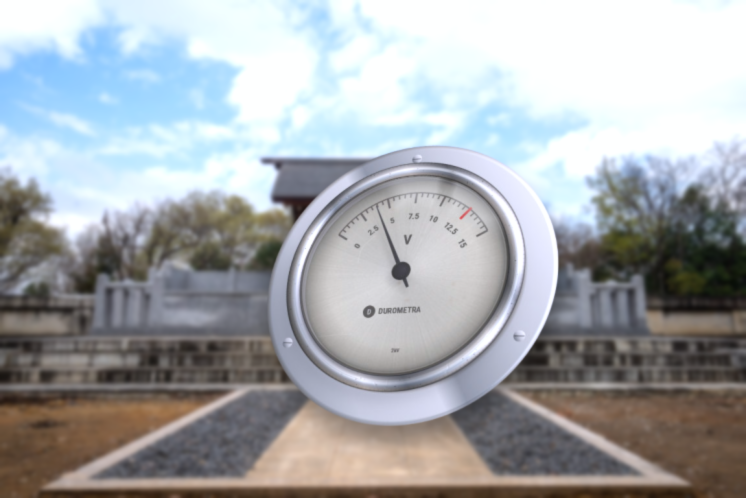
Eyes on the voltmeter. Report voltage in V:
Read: 4 V
